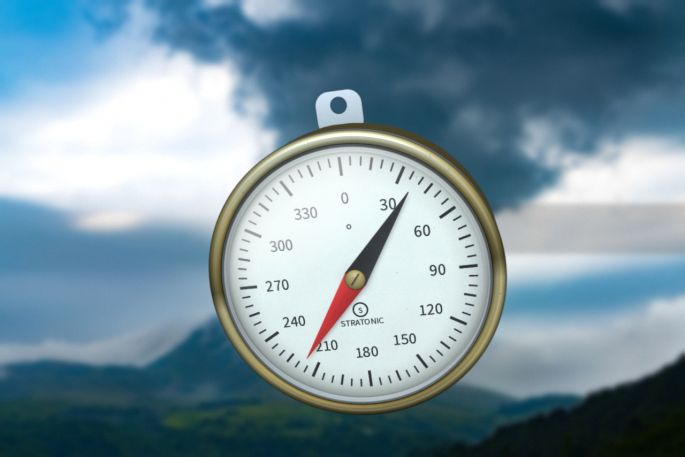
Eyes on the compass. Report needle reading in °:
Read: 217.5 °
